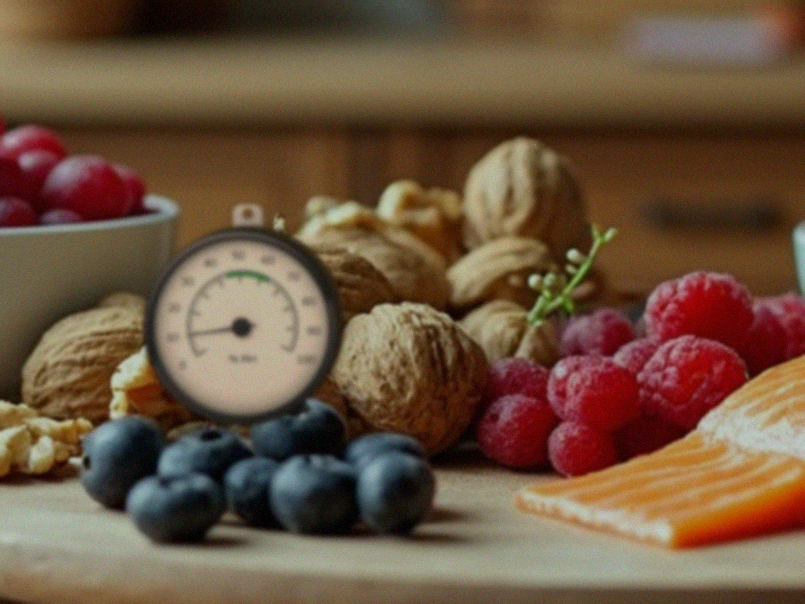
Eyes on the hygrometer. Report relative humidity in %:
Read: 10 %
